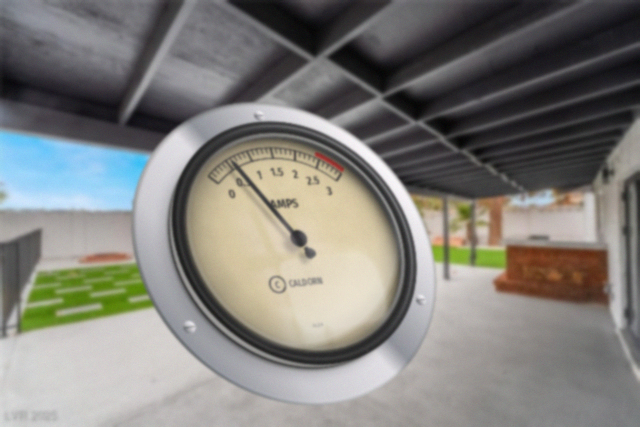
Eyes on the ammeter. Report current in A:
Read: 0.5 A
